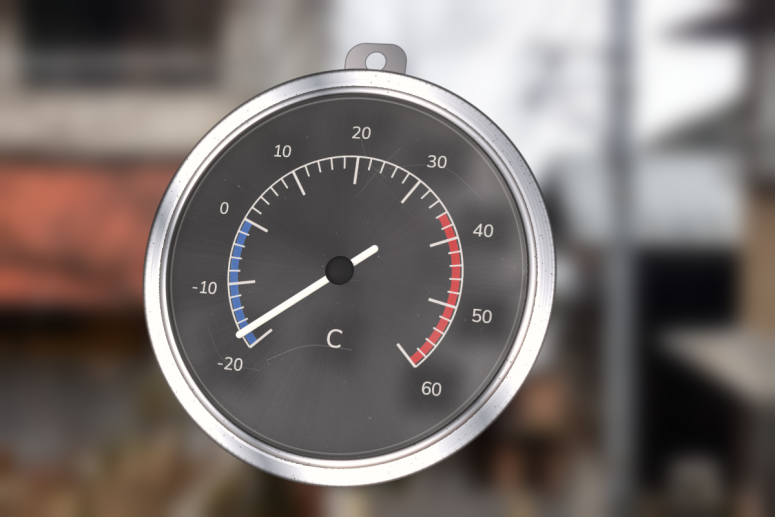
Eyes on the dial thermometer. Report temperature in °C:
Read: -18 °C
